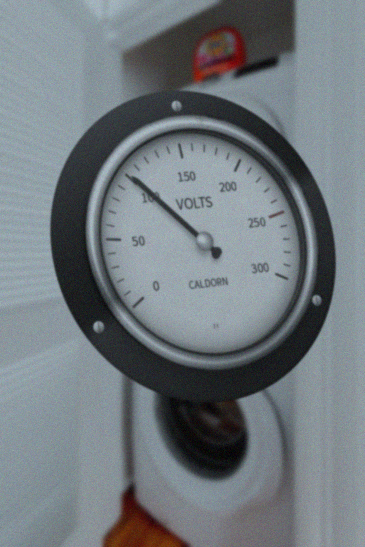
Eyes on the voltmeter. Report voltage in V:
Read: 100 V
